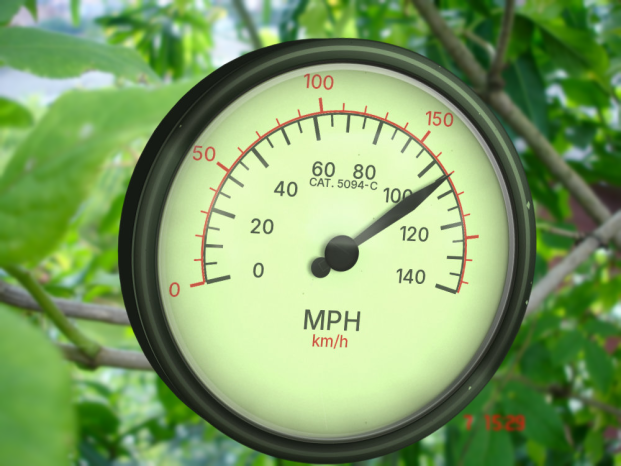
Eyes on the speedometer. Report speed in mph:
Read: 105 mph
